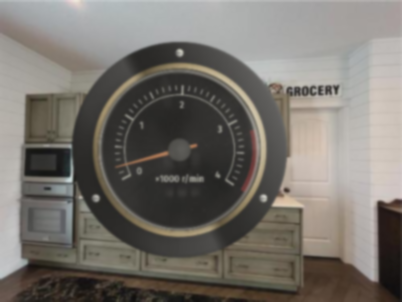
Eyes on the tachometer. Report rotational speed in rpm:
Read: 200 rpm
